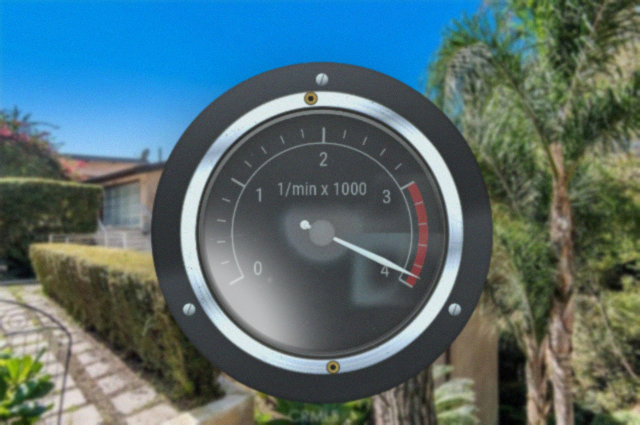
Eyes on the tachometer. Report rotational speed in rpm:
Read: 3900 rpm
